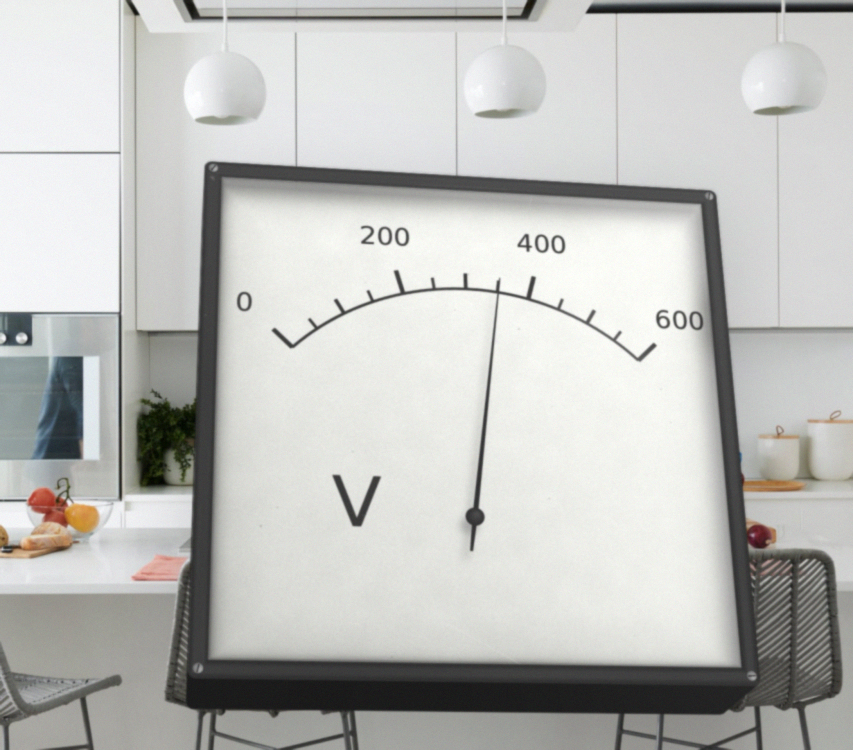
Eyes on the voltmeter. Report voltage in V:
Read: 350 V
